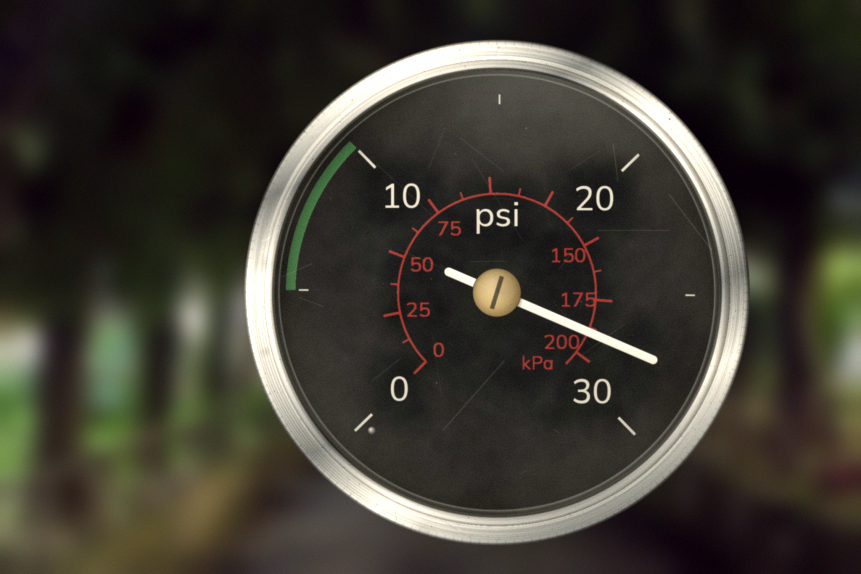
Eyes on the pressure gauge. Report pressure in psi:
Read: 27.5 psi
